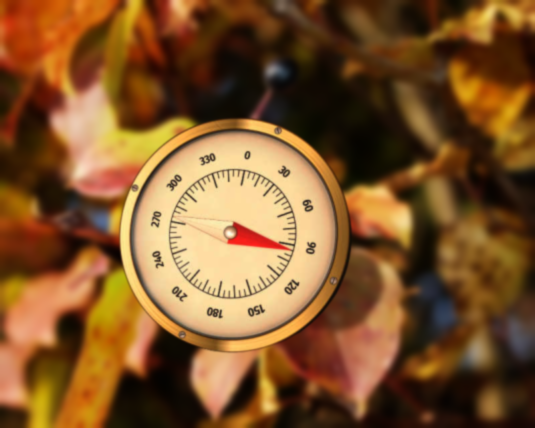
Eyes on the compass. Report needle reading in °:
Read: 95 °
